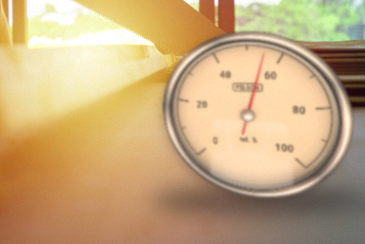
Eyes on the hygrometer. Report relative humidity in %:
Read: 55 %
